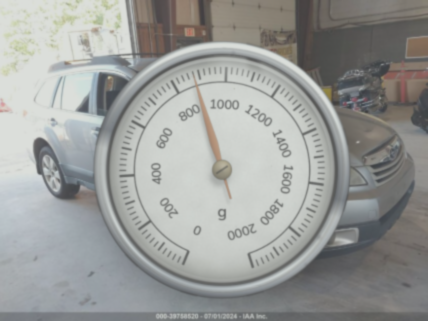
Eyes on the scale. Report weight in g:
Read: 880 g
